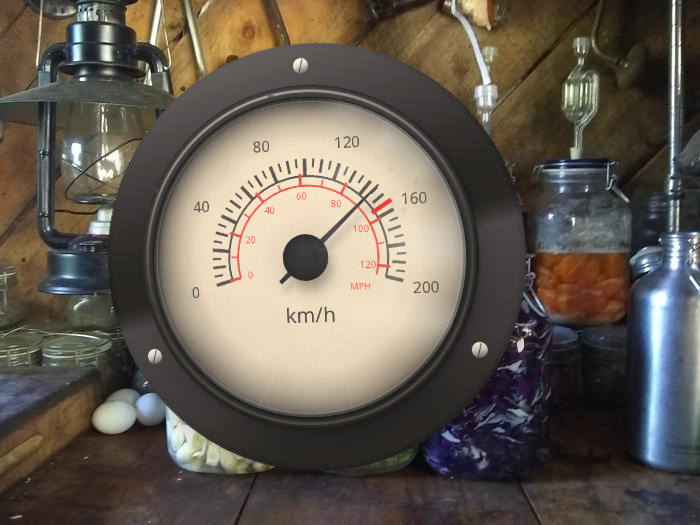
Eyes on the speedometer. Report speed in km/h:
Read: 145 km/h
